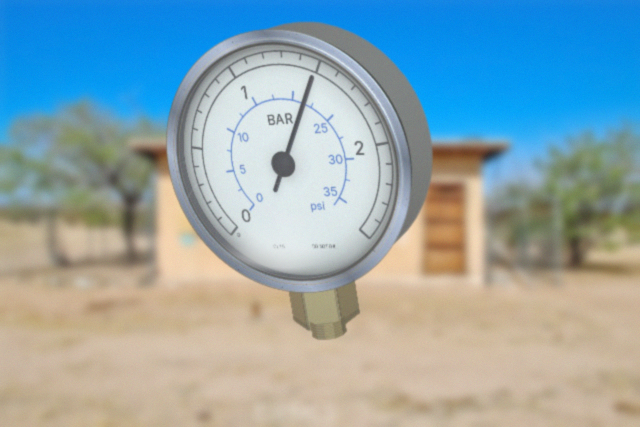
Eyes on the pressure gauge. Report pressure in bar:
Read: 1.5 bar
